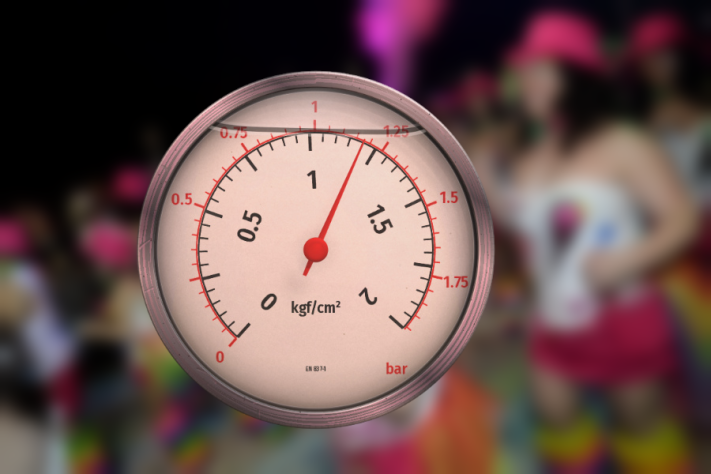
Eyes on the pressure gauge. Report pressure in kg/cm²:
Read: 1.2 kg/cm²
